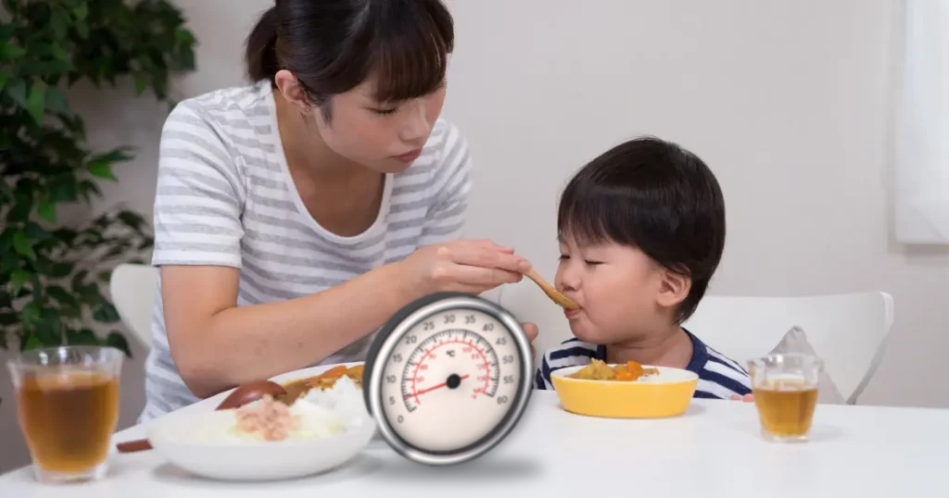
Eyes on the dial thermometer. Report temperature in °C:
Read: 5 °C
